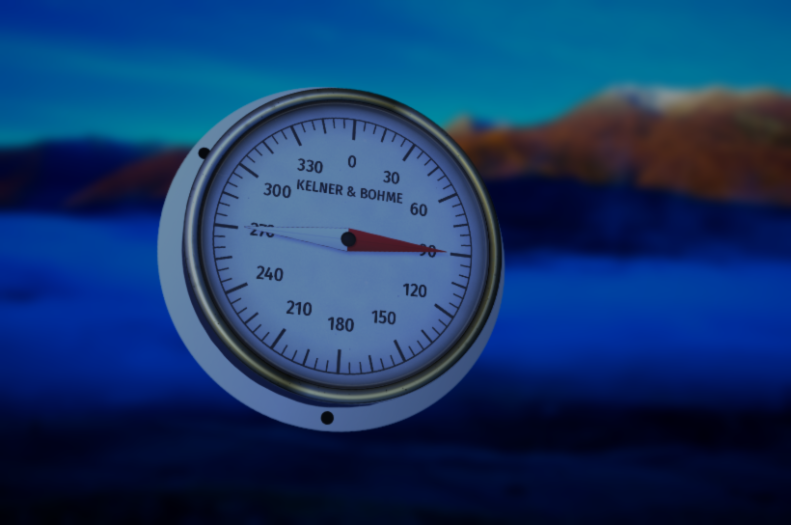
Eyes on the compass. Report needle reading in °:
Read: 90 °
